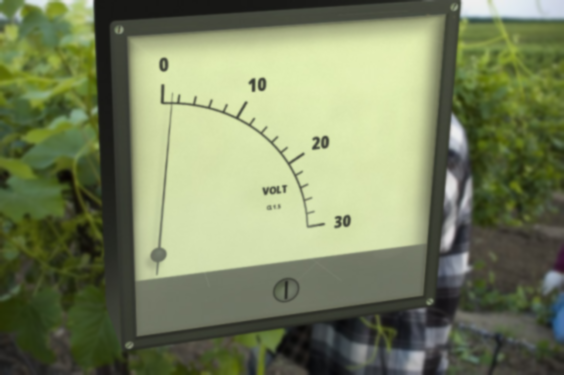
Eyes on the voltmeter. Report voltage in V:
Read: 1 V
